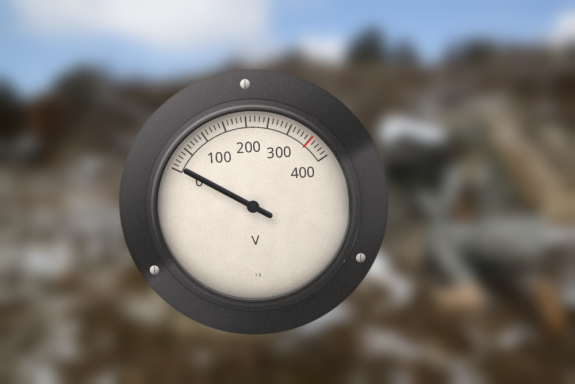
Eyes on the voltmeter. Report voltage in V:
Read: 10 V
